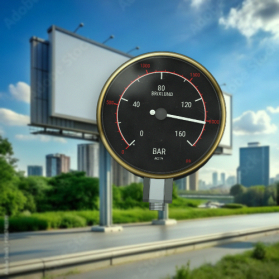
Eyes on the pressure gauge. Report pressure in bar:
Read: 140 bar
